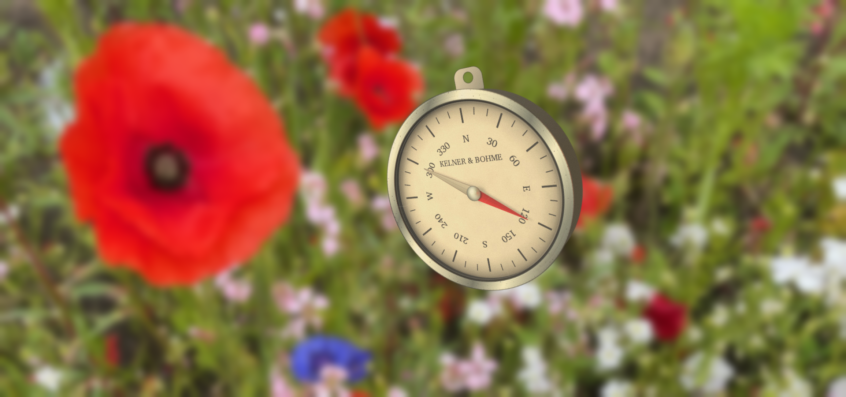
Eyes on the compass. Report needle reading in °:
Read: 120 °
